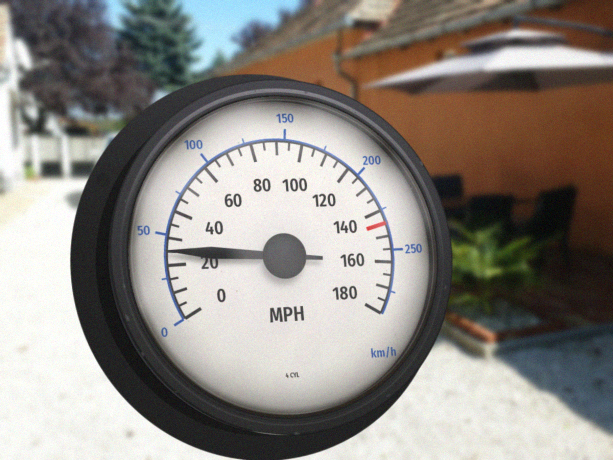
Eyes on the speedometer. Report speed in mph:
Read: 25 mph
